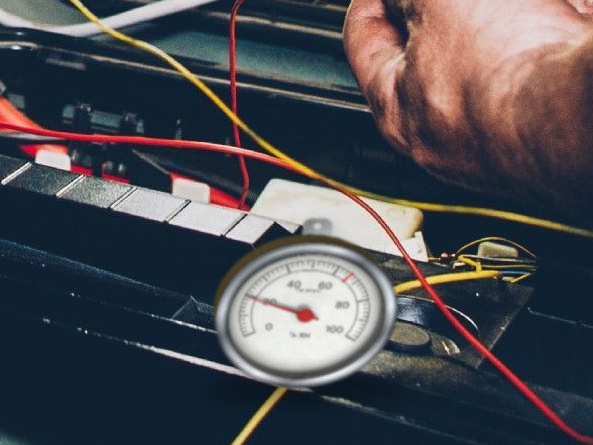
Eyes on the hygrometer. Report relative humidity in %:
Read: 20 %
